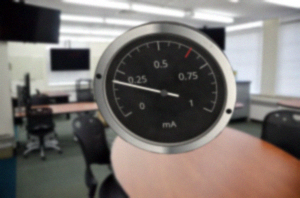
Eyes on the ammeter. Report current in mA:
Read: 0.2 mA
